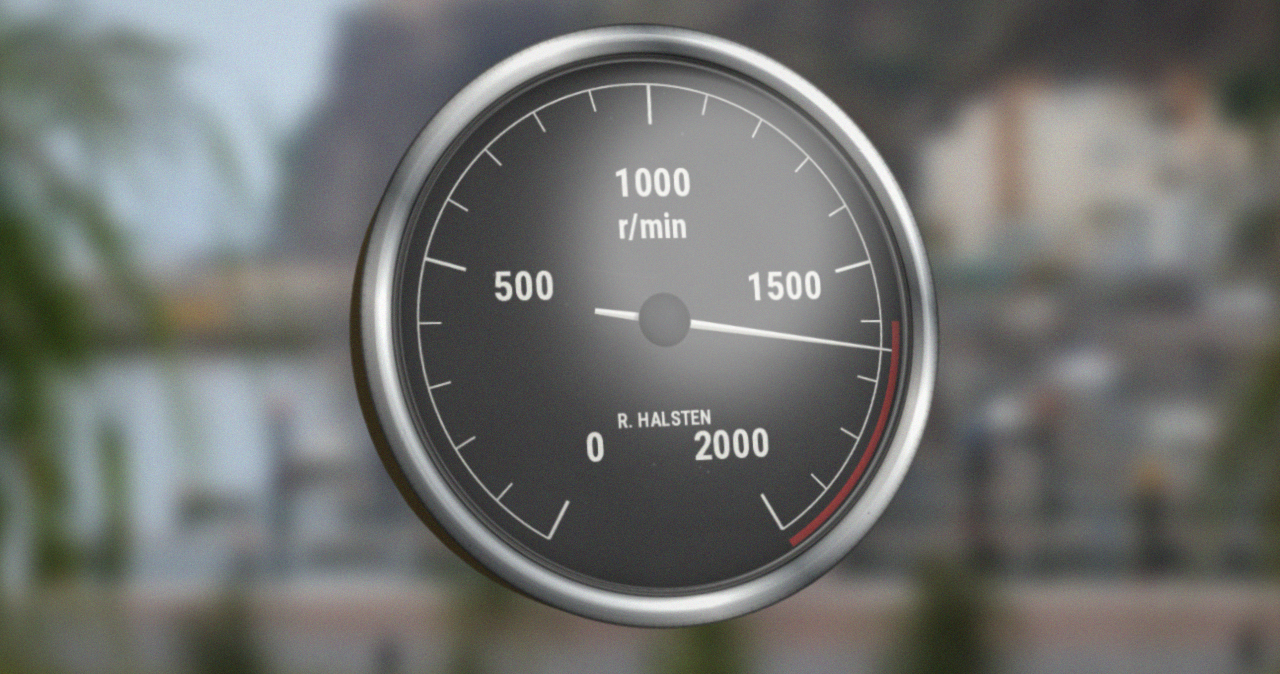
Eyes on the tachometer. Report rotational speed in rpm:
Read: 1650 rpm
